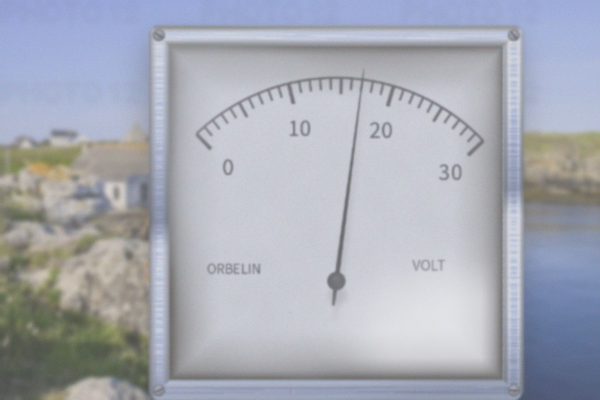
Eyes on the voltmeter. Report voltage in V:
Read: 17 V
